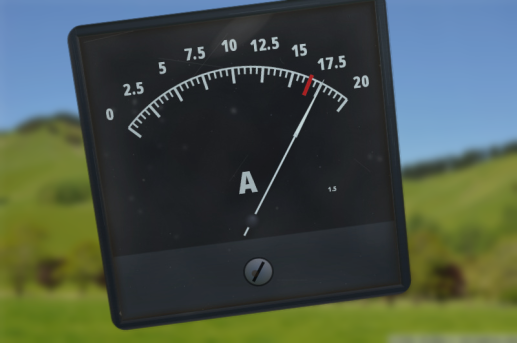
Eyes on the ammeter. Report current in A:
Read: 17.5 A
